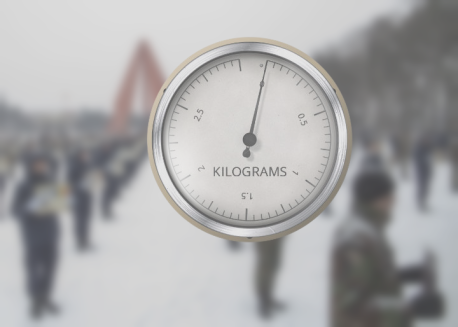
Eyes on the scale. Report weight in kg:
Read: 0 kg
